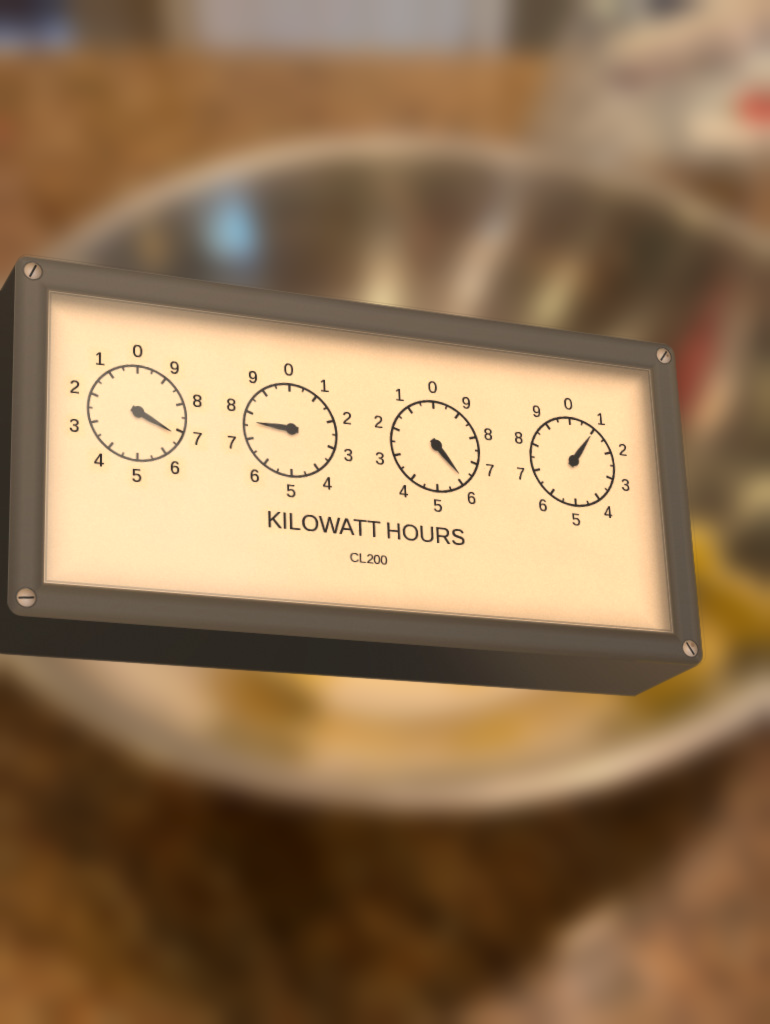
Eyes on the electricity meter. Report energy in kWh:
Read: 6761 kWh
